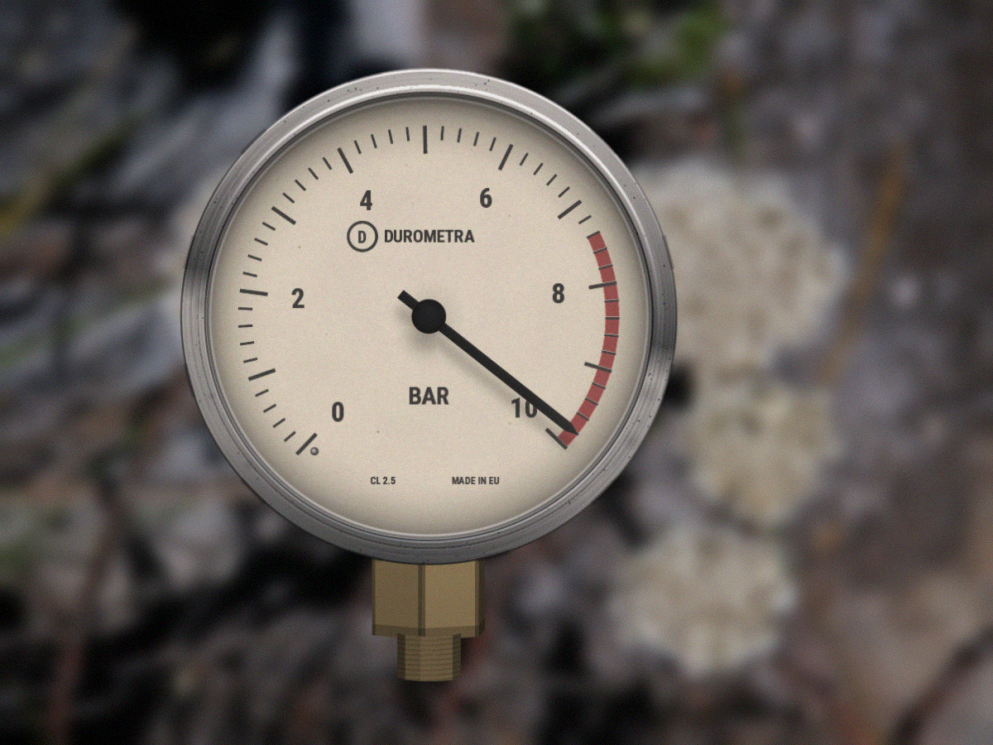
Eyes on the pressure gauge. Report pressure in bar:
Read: 9.8 bar
